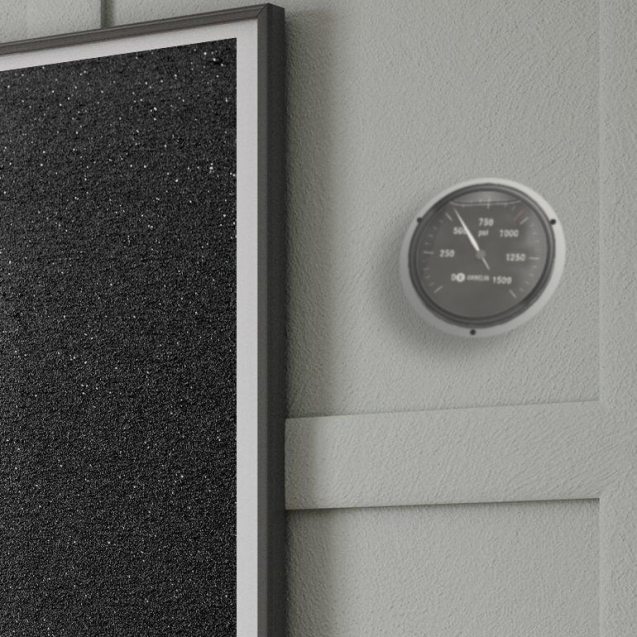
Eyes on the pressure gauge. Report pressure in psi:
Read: 550 psi
